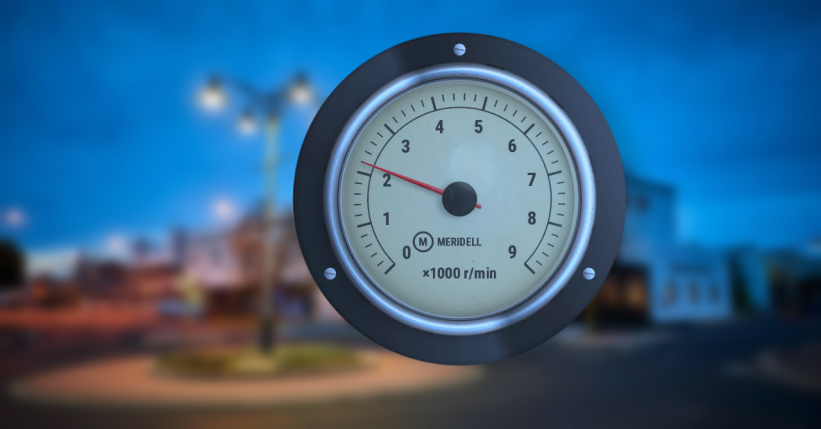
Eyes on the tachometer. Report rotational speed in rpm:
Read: 2200 rpm
